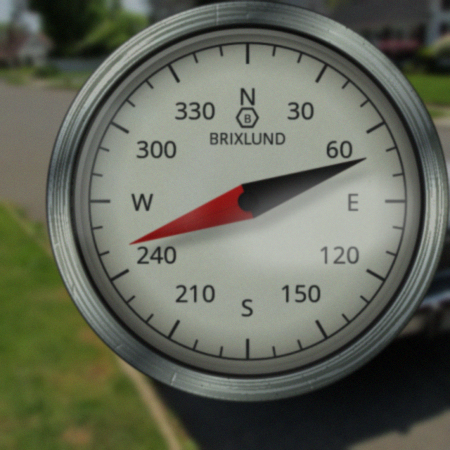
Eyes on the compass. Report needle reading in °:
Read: 250 °
